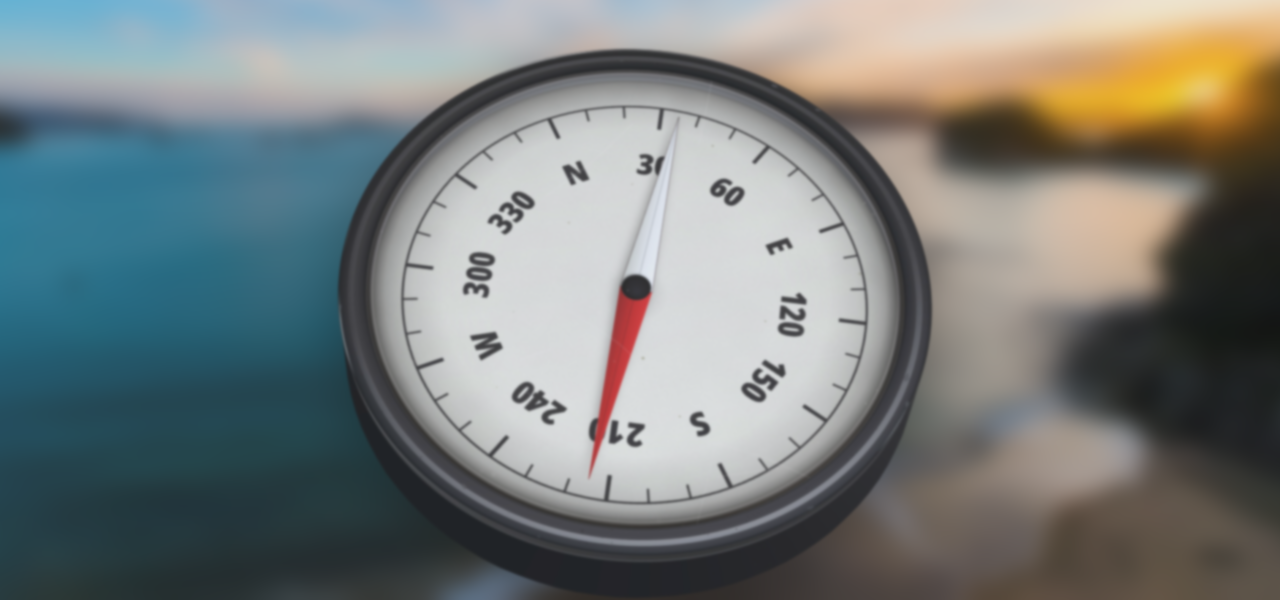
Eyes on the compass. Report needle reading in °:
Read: 215 °
